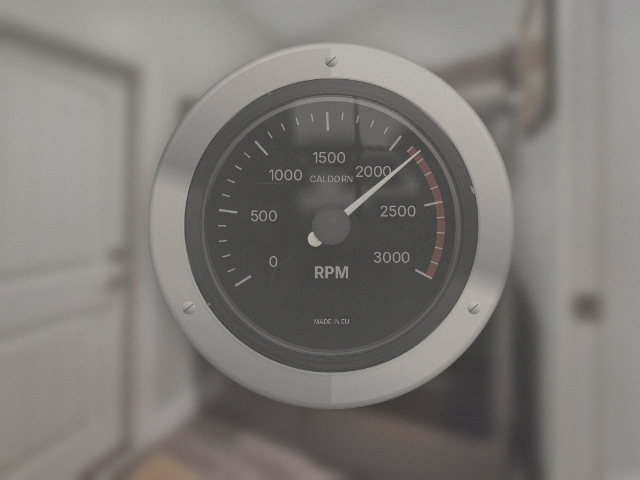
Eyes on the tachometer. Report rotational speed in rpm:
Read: 2150 rpm
